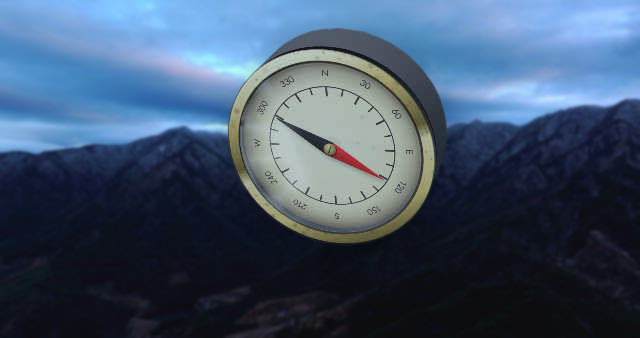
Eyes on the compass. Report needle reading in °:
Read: 120 °
